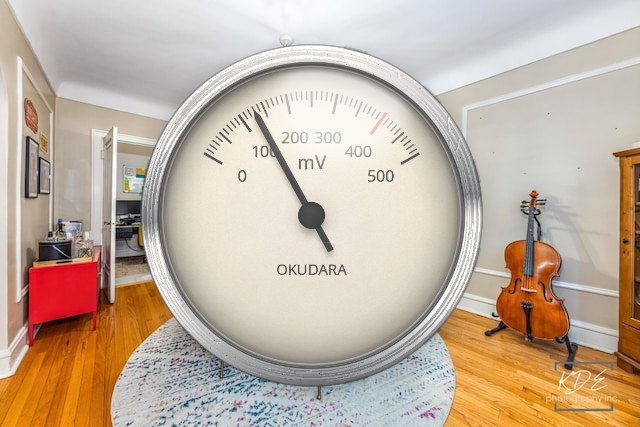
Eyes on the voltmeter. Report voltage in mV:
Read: 130 mV
